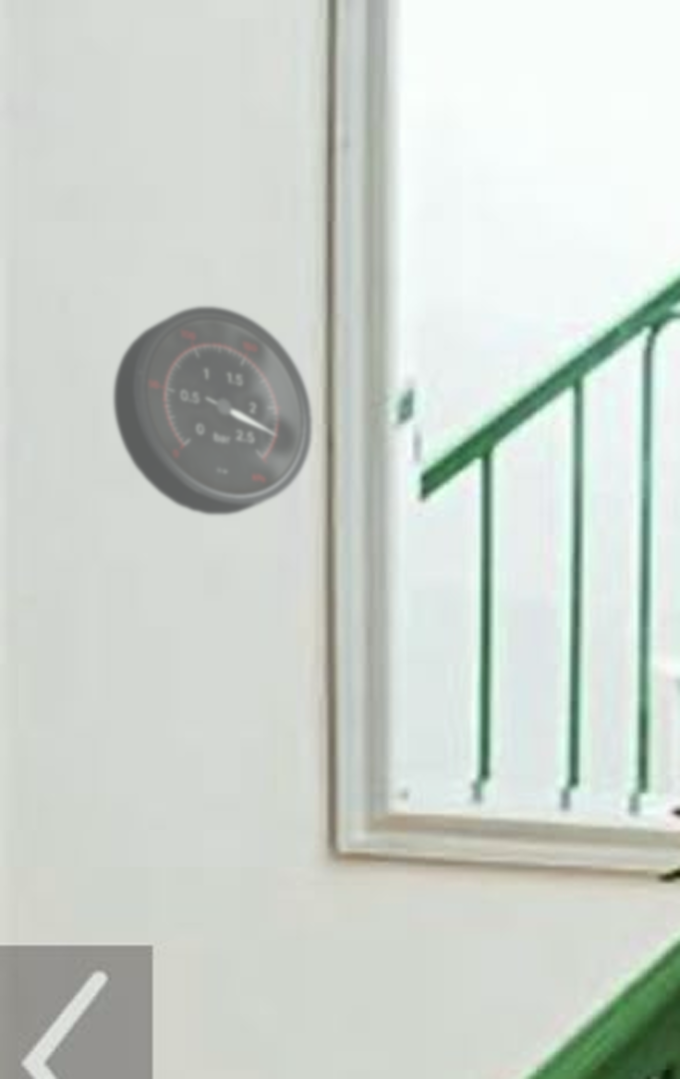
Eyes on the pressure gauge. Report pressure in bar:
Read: 2.25 bar
